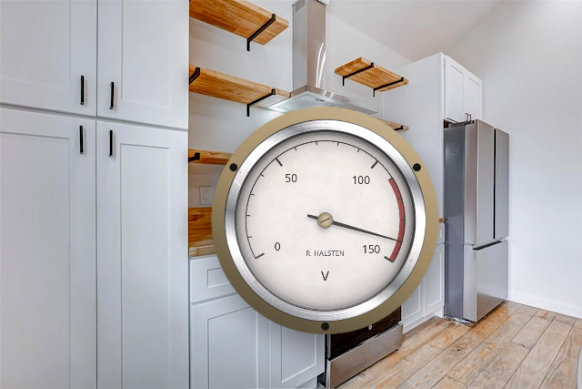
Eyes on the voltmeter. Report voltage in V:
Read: 140 V
